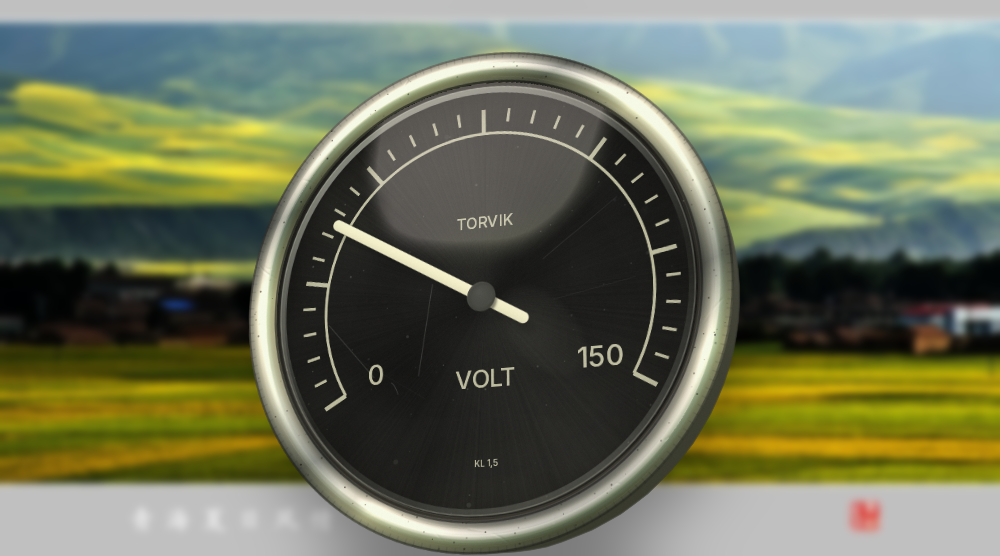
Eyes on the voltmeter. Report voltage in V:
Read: 37.5 V
